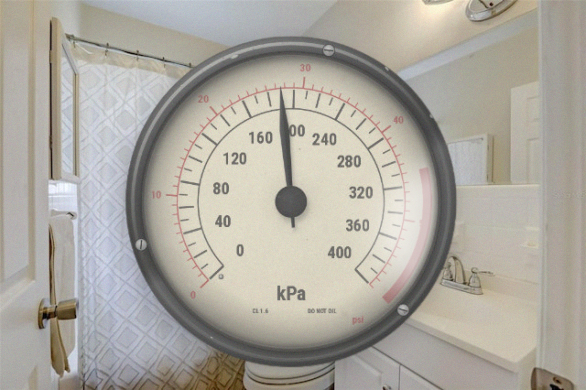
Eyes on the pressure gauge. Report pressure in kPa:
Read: 190 kPa
